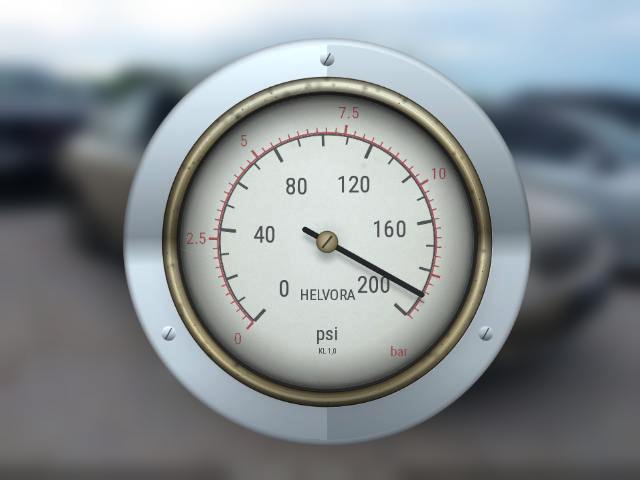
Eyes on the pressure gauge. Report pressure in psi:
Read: 190 psi
